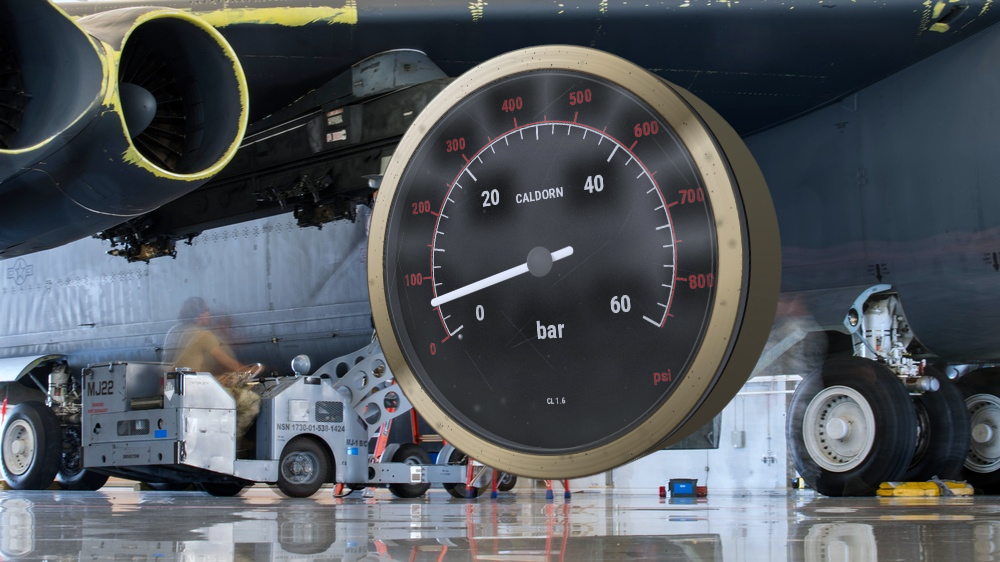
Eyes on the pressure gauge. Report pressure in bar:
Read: 4 bar
